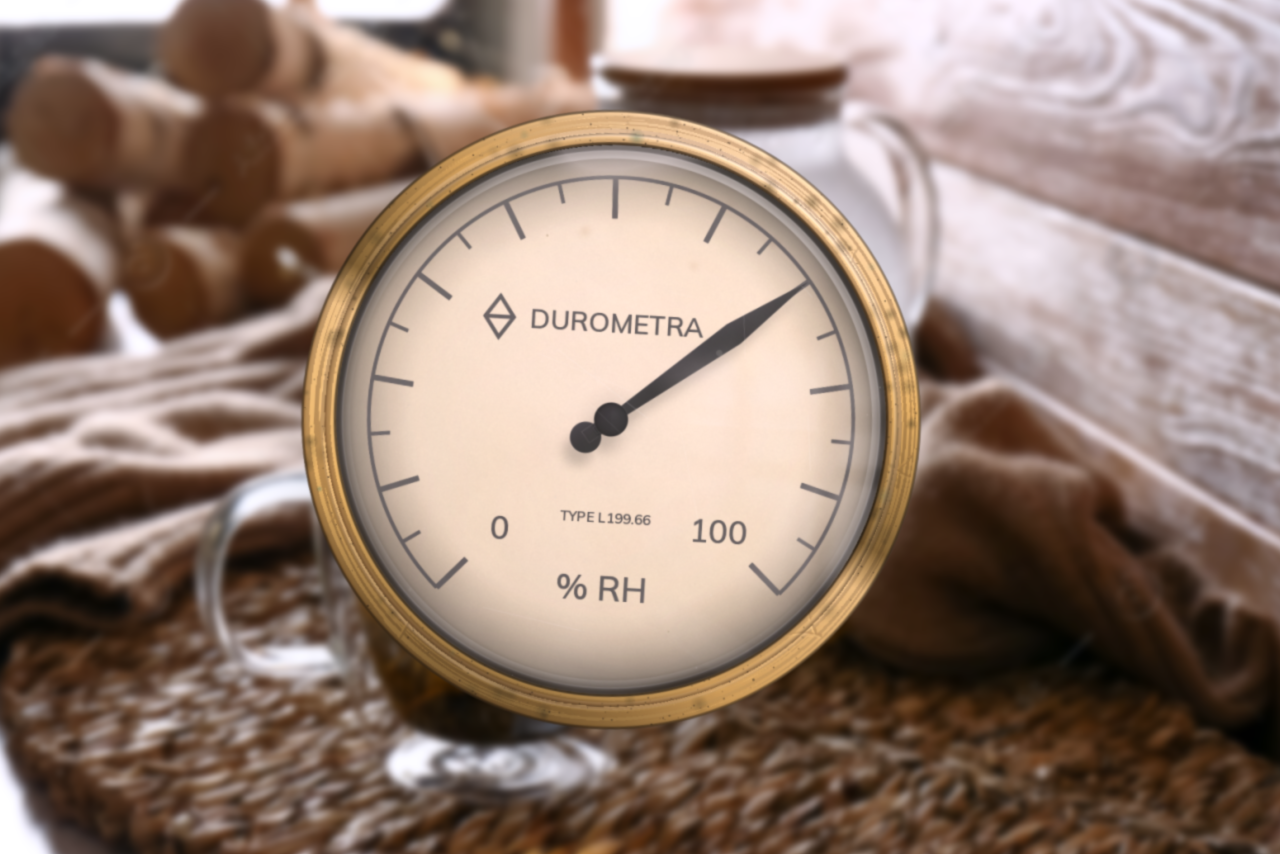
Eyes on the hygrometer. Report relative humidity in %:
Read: 70 %
